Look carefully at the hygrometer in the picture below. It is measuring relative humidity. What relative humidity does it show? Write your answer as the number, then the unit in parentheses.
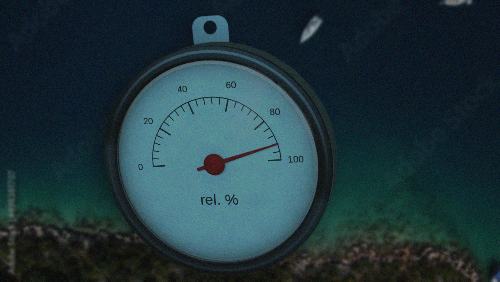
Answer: 92 (%)
